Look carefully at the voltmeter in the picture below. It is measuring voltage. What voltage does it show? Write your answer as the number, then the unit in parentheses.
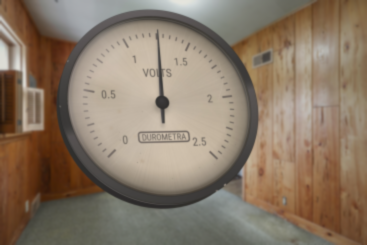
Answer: 1.25 (V)
